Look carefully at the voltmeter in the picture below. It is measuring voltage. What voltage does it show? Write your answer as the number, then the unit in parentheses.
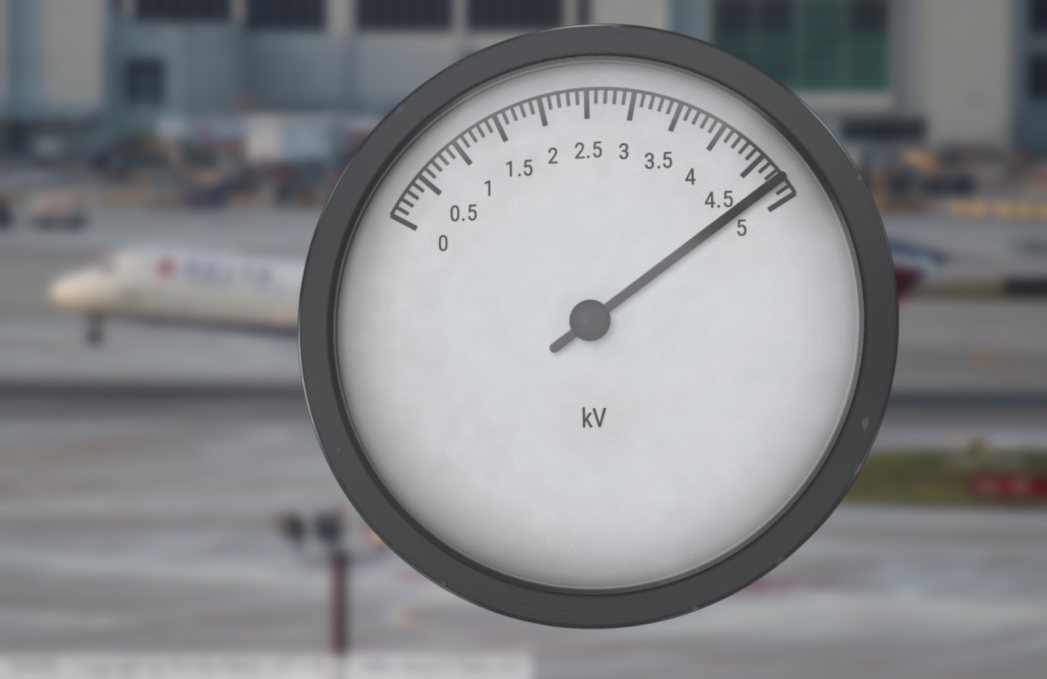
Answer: 4.8 (kV)
